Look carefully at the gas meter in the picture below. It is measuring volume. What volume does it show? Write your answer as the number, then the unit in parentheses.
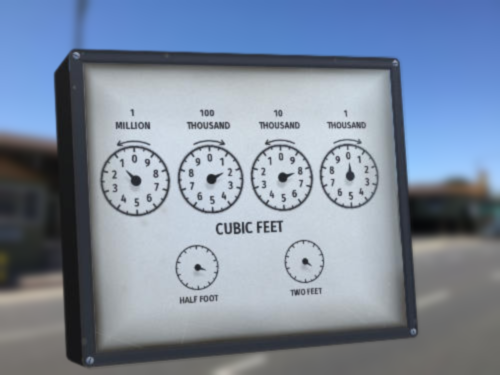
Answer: 118000 (ft³)
